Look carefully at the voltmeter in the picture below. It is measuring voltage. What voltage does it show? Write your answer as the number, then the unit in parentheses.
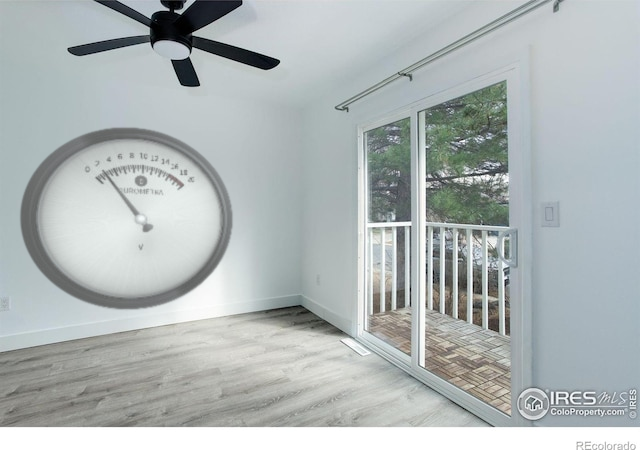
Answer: 2 (V)
